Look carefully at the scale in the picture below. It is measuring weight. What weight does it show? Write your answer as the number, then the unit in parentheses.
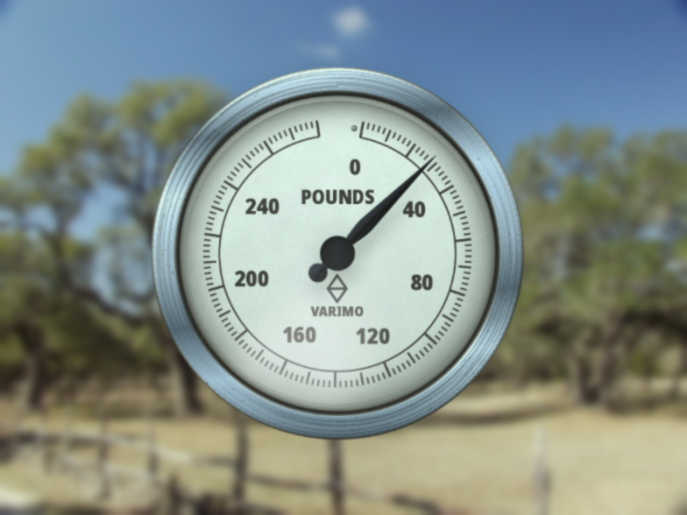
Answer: 28 (lb)
